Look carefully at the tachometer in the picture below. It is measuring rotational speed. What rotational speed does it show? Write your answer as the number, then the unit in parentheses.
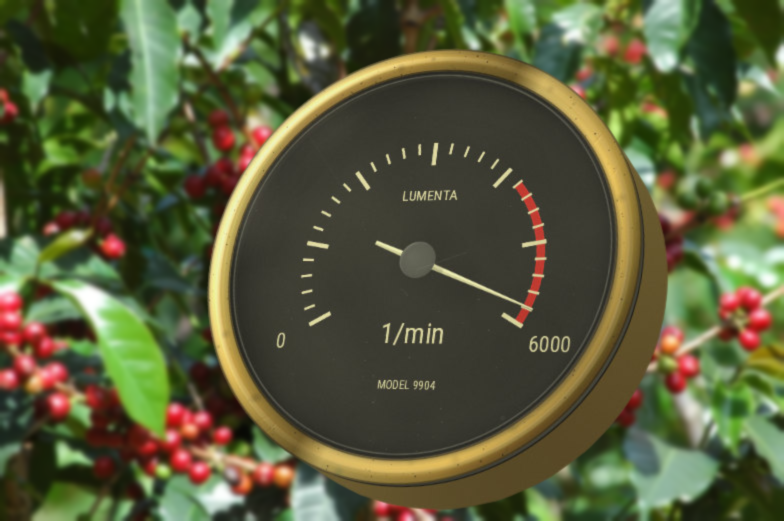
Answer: 5800 (rpm)
